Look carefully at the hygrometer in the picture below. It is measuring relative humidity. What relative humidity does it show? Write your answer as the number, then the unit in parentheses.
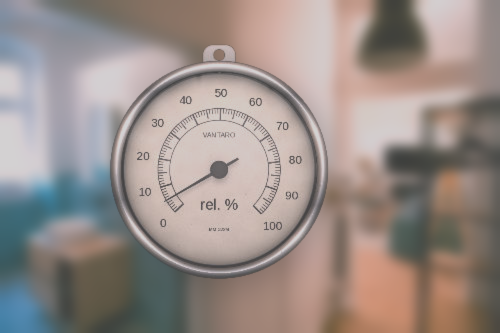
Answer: 5 (%)
